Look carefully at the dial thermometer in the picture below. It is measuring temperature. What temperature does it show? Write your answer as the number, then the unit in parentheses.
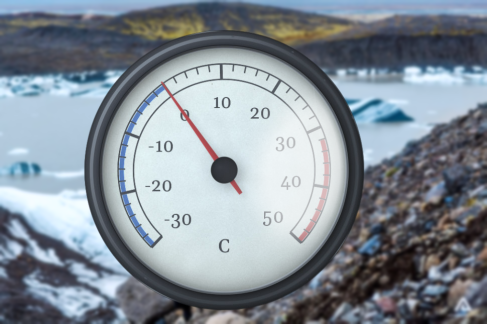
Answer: 0 (°C)
